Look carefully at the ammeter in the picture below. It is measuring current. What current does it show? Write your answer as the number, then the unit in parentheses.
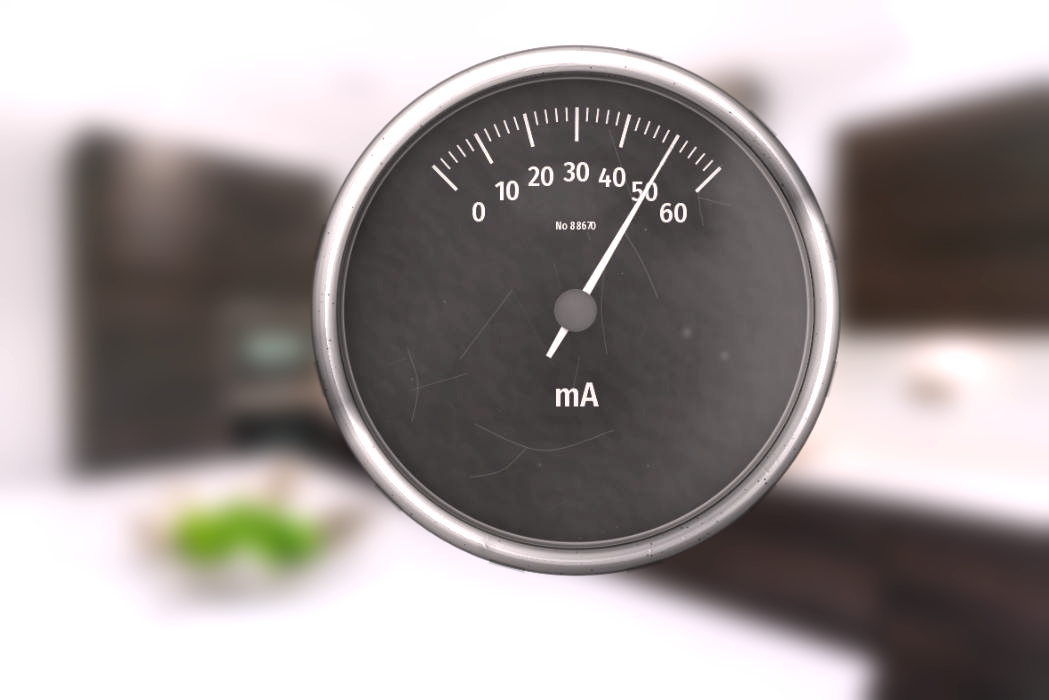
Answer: 50 (mA)
